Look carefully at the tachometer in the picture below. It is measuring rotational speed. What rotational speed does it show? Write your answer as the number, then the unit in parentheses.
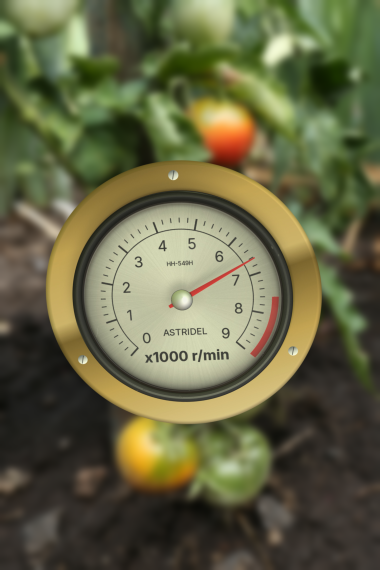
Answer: 6600 (rpm)
